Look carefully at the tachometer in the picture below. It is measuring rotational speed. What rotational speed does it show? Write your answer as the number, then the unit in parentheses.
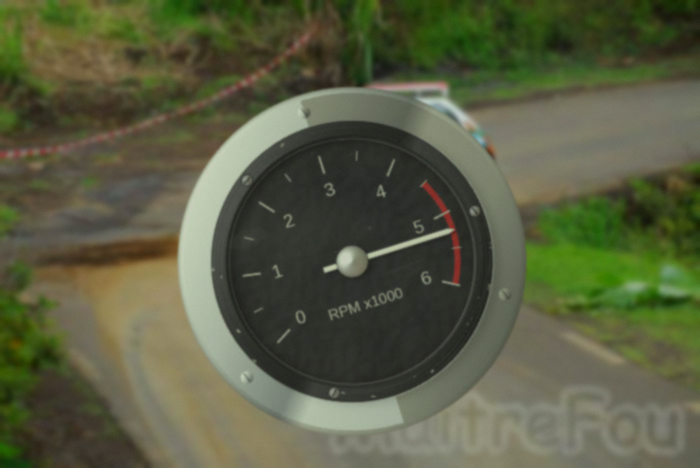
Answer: 5250 (rpm)
